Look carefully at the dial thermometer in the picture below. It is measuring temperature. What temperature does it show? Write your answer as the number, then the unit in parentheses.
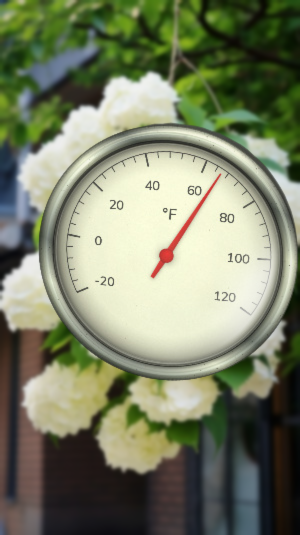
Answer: 66 (°F)
